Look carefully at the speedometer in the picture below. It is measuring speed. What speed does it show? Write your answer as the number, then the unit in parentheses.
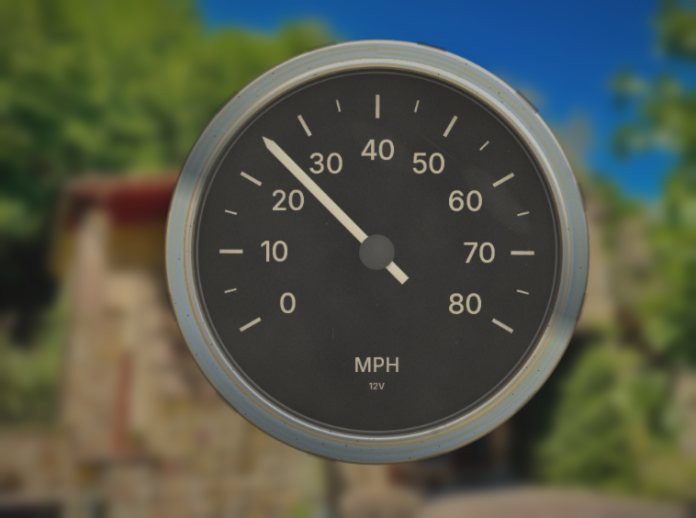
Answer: 25 (mph)
